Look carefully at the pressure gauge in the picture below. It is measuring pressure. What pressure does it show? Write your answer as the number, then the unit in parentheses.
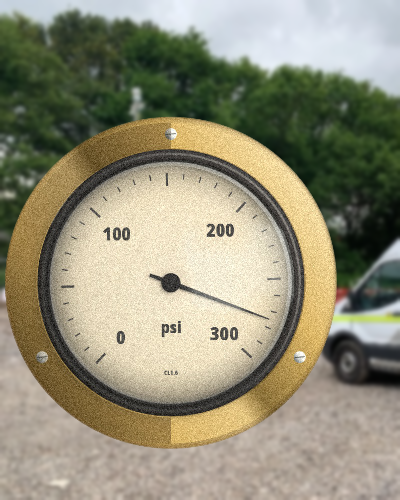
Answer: 275 (psi)
